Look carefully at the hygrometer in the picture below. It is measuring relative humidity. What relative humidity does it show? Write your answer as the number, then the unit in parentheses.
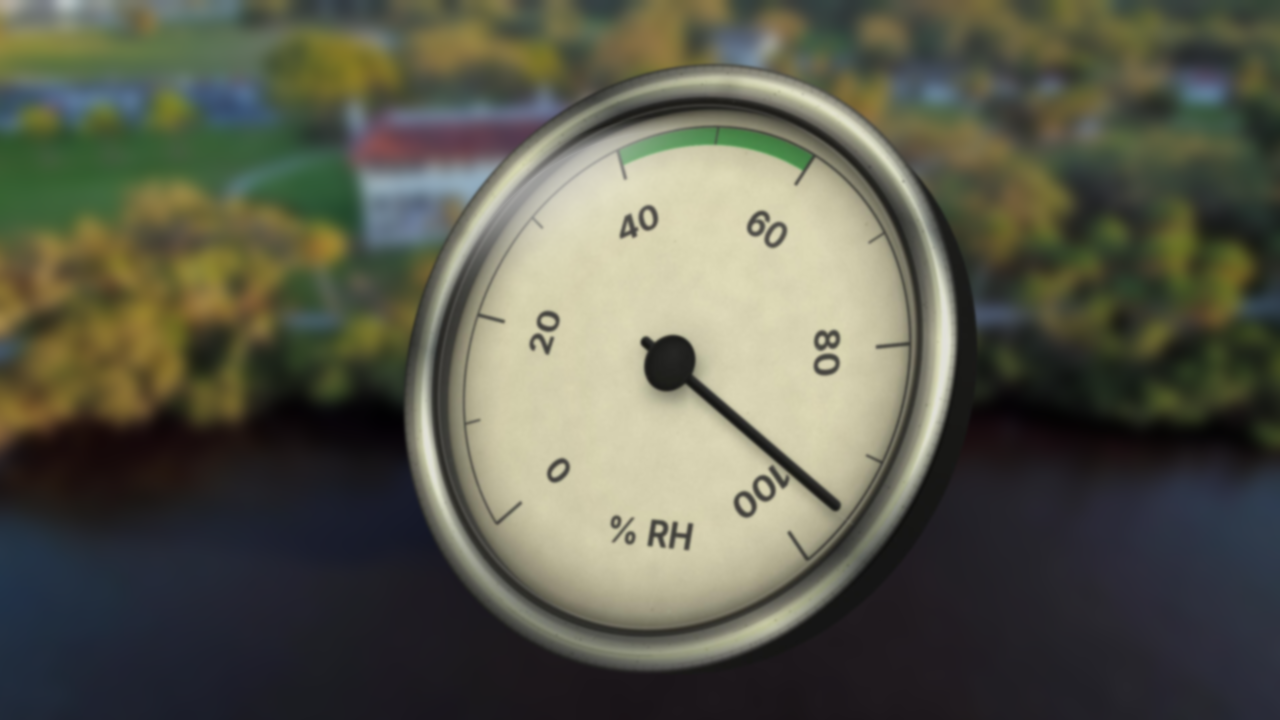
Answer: 95 (%)
